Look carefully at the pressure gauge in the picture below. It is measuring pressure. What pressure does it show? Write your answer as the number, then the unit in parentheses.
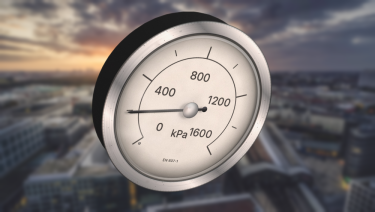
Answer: 200 (kPa)
